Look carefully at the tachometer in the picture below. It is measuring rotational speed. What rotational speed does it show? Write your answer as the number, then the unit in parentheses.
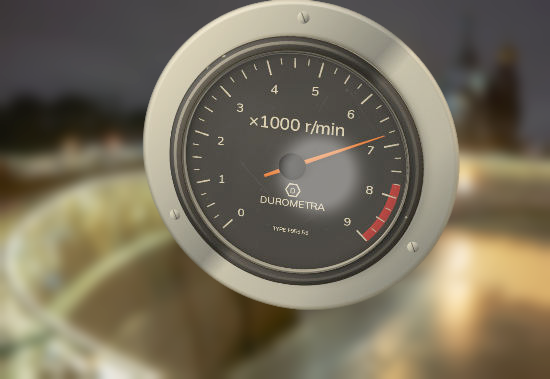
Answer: 6750 (rpm)
